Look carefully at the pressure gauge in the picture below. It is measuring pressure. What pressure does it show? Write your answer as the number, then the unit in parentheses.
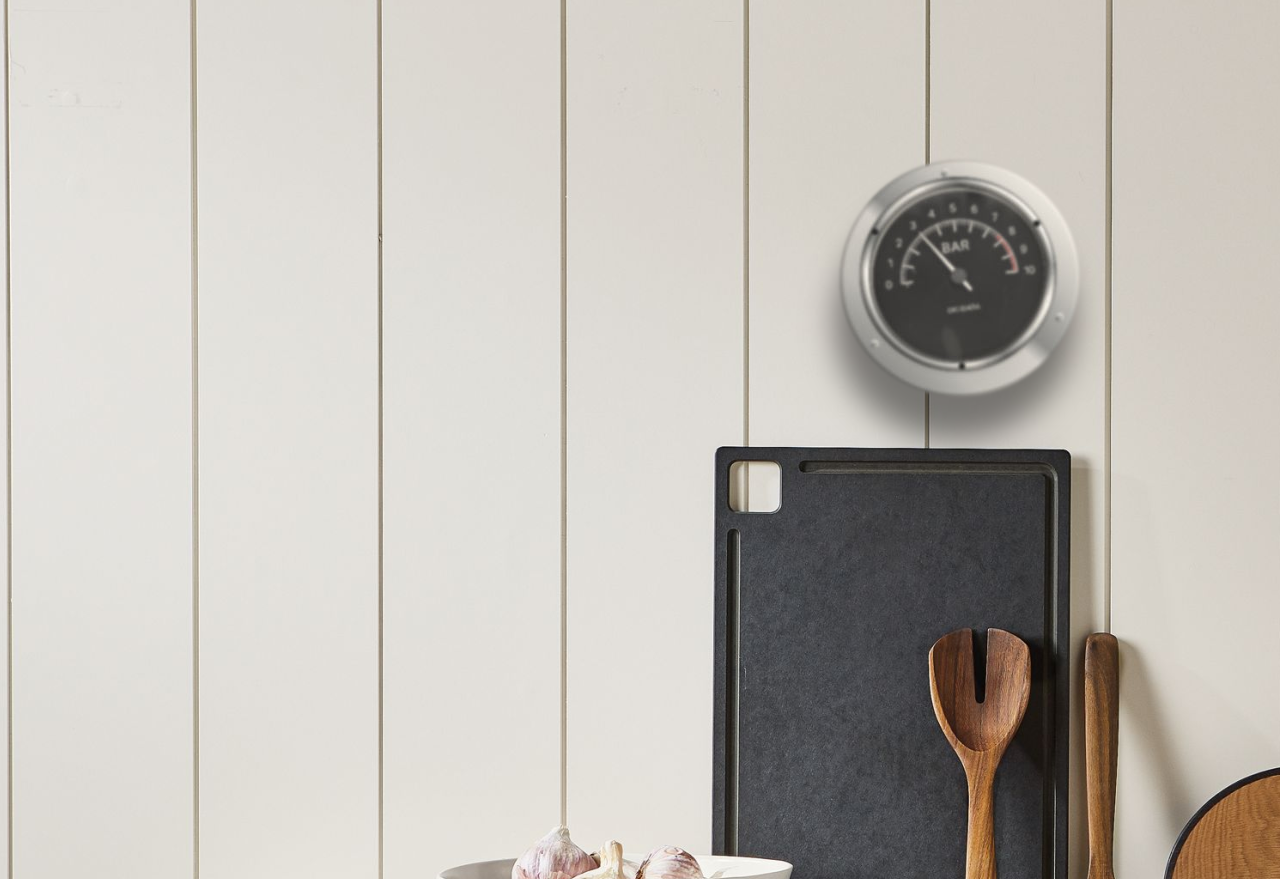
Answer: 3 (bar)
